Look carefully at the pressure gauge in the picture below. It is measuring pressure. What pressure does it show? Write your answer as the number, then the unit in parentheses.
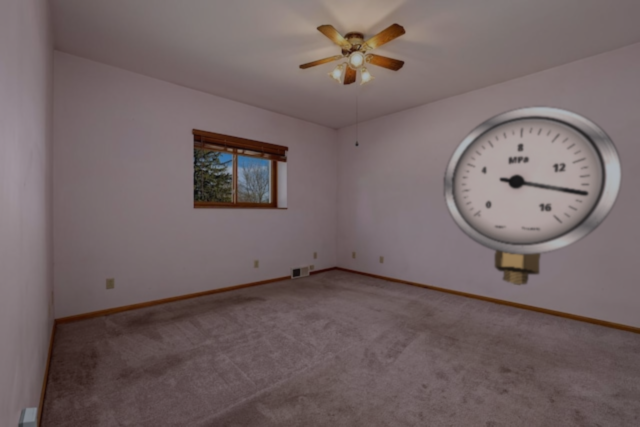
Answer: 14 (MPa)
